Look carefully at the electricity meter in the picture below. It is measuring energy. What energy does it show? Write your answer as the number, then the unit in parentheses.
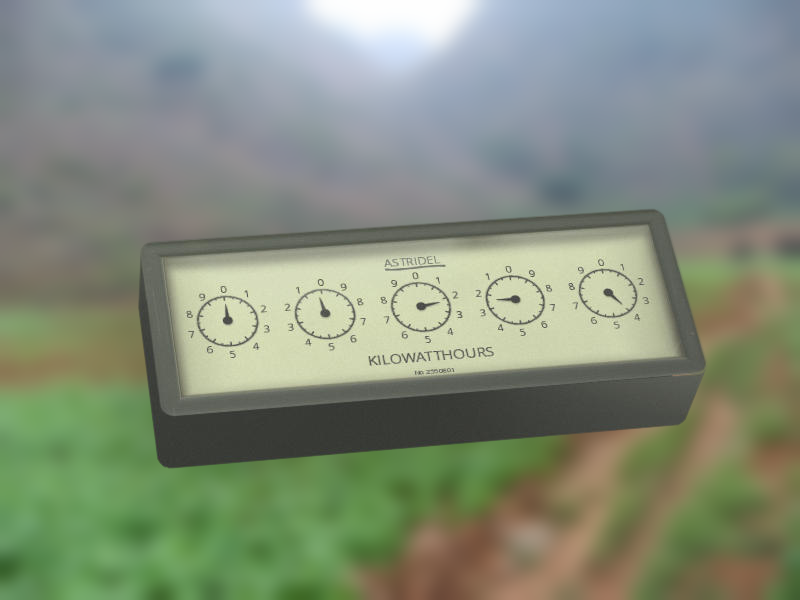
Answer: 224 (kWh)
